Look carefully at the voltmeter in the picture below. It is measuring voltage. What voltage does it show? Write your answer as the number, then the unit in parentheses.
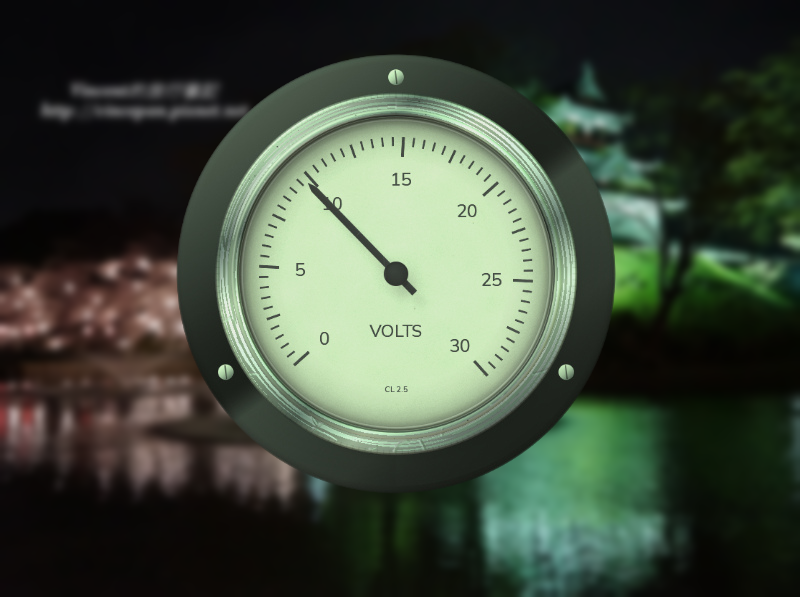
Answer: 9.75 (V)
